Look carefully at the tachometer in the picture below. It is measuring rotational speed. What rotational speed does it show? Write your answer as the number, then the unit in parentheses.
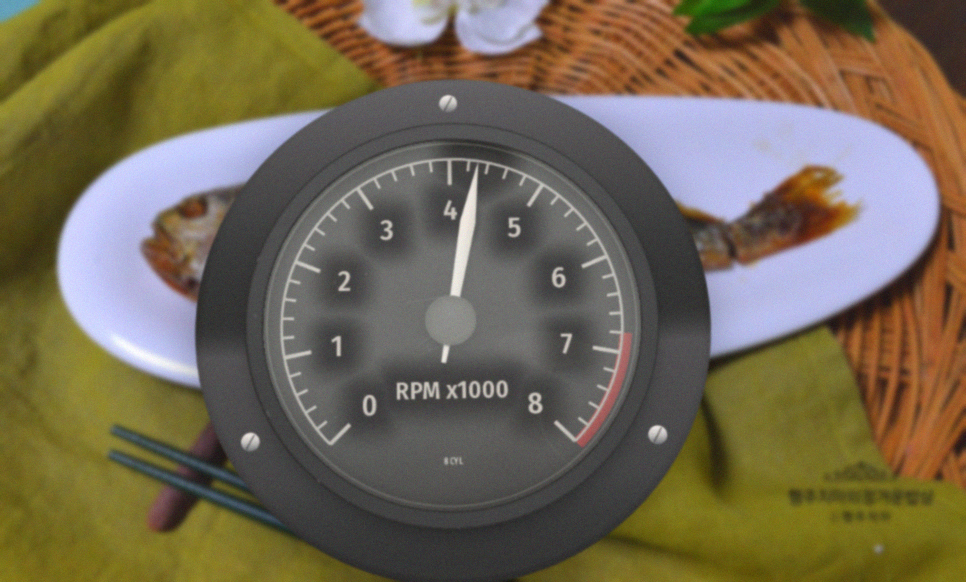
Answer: 4300 (rpm)
